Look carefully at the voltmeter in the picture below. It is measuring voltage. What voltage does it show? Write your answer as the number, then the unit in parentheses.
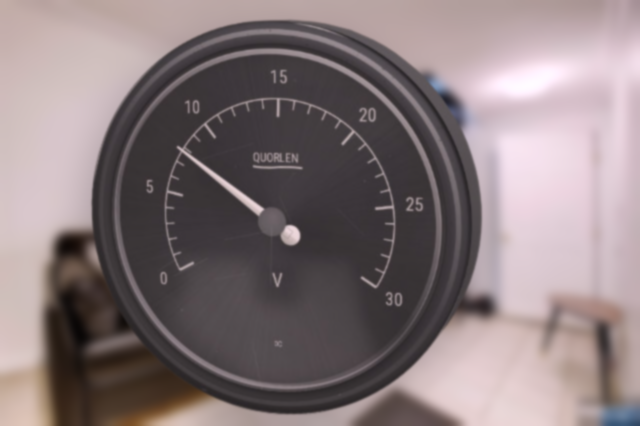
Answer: 8 (V)
